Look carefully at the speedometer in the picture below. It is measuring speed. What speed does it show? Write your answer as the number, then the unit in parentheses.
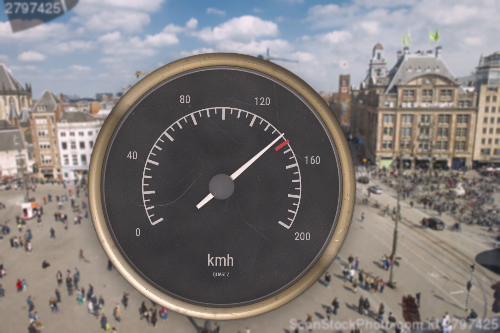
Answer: 140 (km/h)
